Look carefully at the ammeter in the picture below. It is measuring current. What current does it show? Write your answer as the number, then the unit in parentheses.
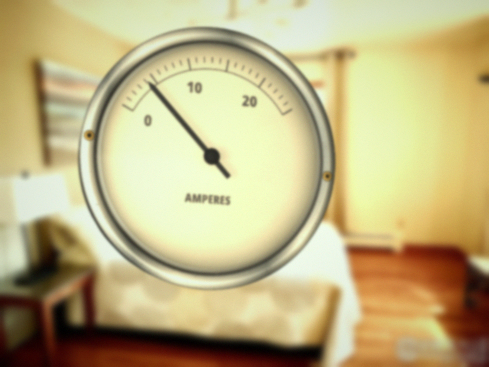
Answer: 4 (A)
